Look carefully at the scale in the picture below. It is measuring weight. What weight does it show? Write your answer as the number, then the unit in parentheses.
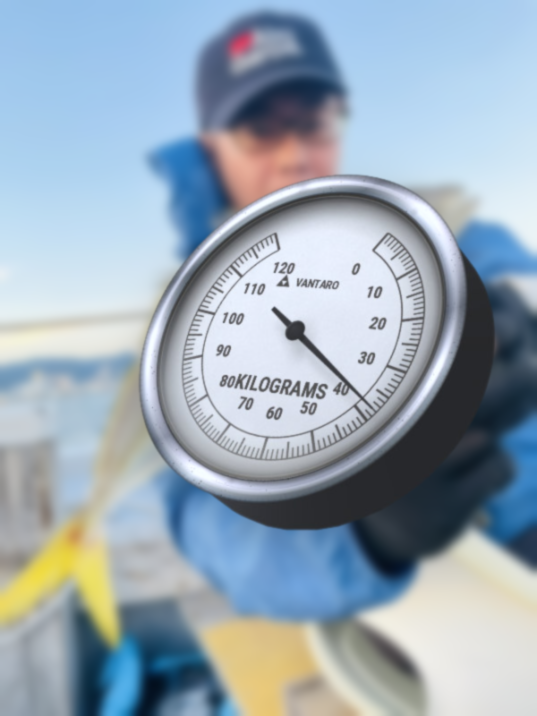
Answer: 38 (kg)
